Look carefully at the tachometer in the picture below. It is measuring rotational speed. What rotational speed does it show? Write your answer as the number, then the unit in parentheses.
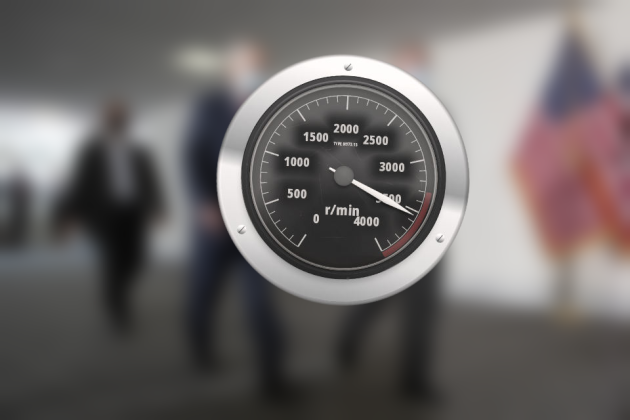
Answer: 3550 (rpm)
